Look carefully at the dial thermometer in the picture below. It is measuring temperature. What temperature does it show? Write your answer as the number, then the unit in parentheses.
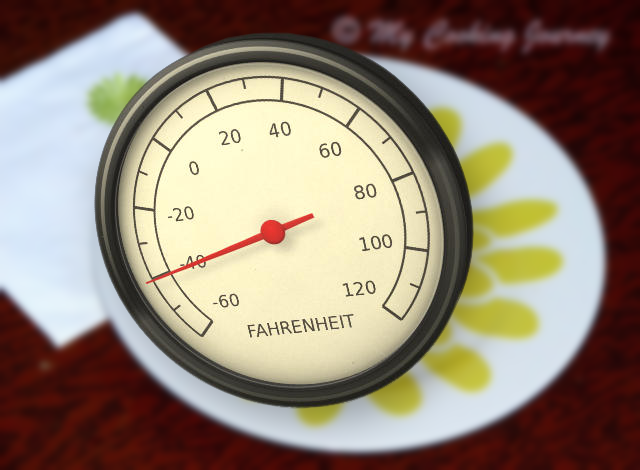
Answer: -40 (°F)
